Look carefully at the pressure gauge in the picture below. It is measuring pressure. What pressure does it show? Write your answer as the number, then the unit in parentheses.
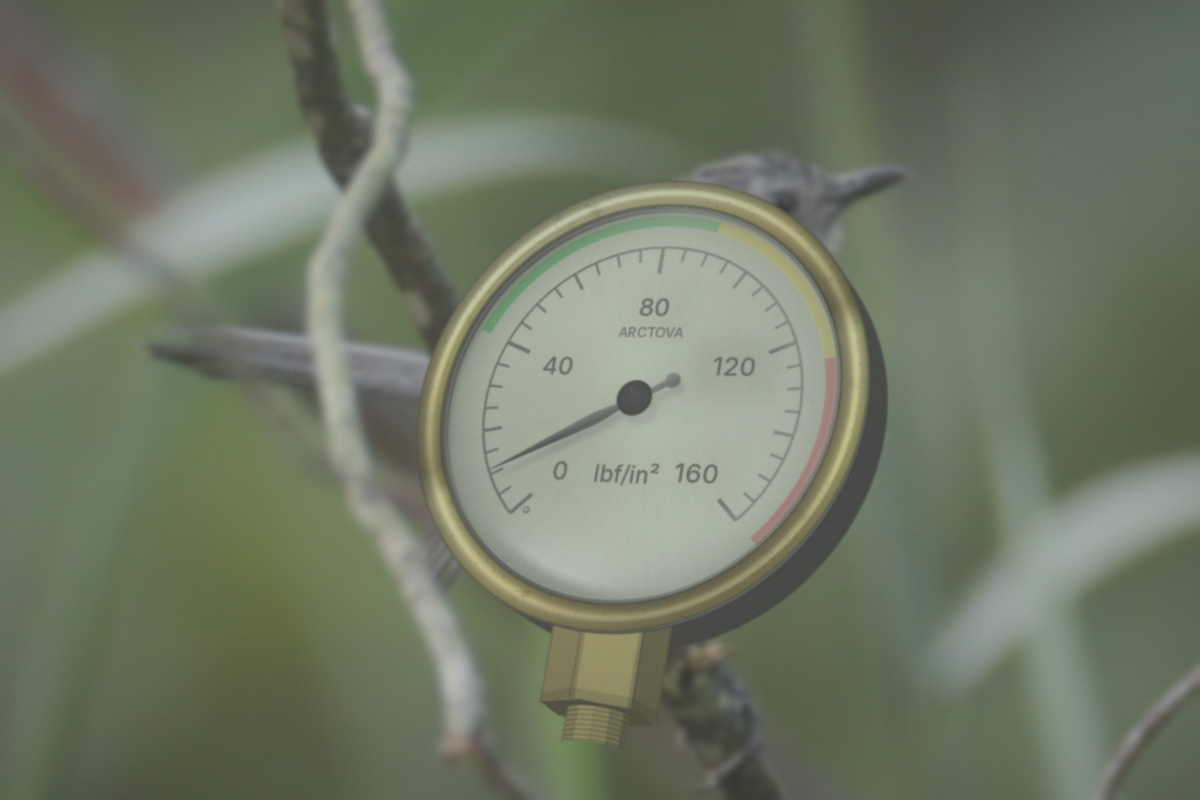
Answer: 10 (psi)
